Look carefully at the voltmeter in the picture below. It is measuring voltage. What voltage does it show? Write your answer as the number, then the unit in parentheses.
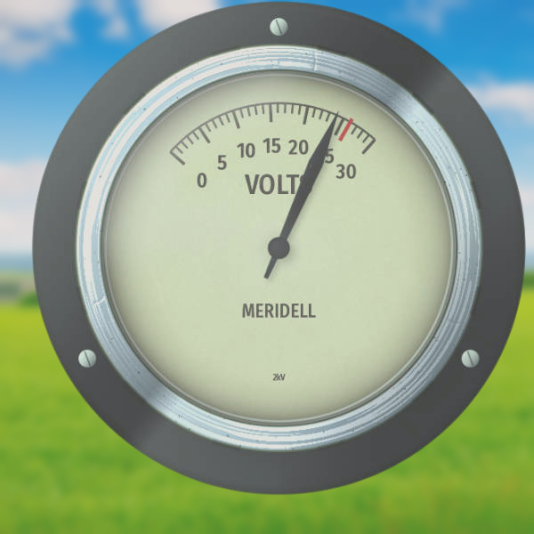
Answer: 24 (V)
